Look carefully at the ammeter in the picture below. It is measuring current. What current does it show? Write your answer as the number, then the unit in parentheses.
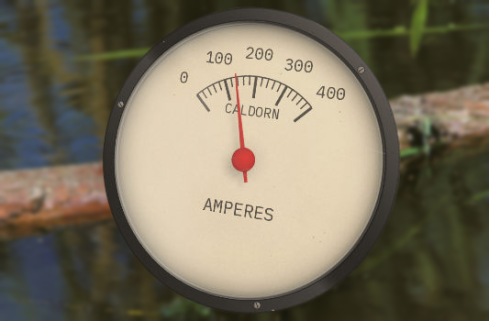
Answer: 140 (A)
